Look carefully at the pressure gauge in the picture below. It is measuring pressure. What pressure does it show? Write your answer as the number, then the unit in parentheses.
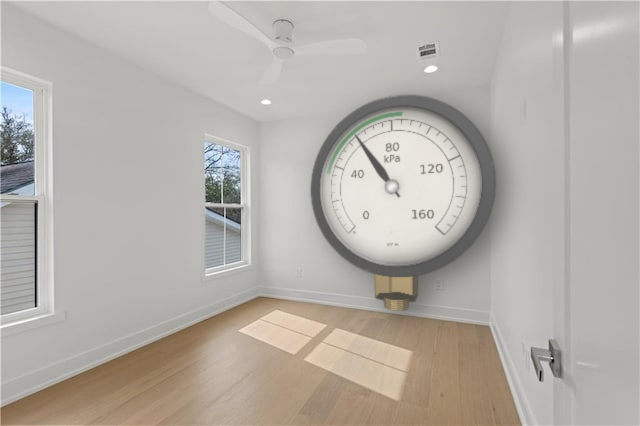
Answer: 60 (kPa)
